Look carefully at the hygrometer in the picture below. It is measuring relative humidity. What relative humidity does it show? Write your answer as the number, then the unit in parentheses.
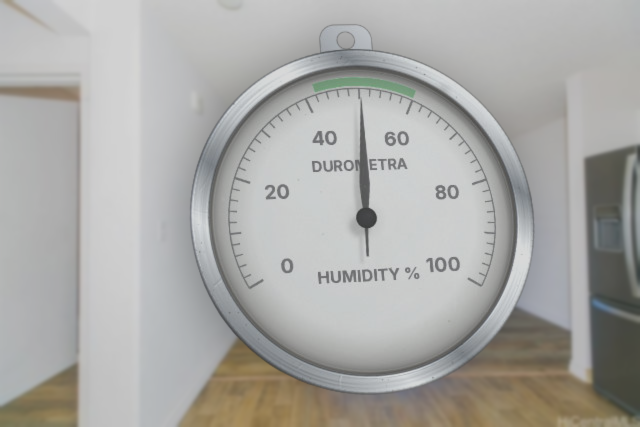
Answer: 50 (%)
